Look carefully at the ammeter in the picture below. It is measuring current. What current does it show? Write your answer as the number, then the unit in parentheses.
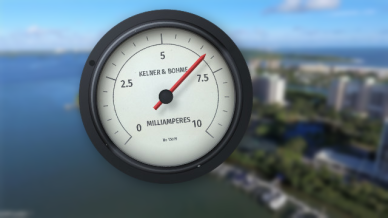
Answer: 6.75 (mA)
